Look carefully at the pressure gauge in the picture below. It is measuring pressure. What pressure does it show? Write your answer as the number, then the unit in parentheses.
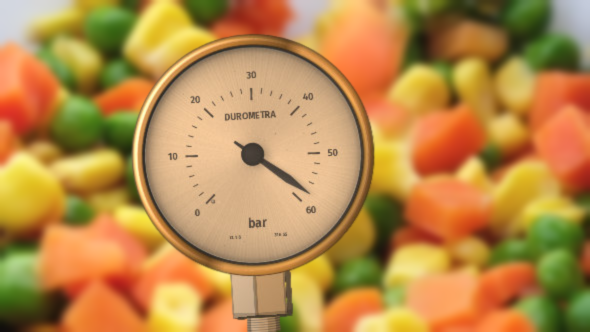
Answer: 58 (bar)
